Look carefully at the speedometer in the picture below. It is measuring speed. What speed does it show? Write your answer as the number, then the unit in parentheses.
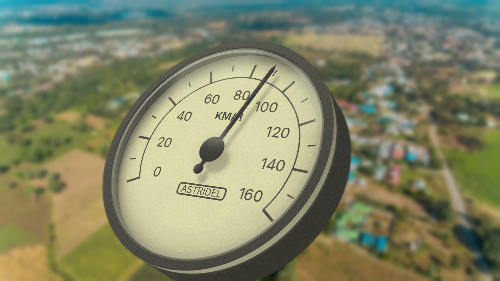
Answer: 90 (km/h)
